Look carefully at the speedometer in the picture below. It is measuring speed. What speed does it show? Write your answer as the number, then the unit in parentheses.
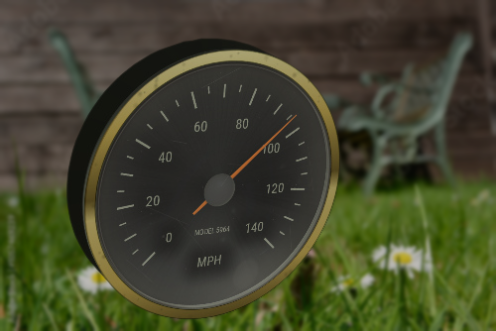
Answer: 95 (mph)
